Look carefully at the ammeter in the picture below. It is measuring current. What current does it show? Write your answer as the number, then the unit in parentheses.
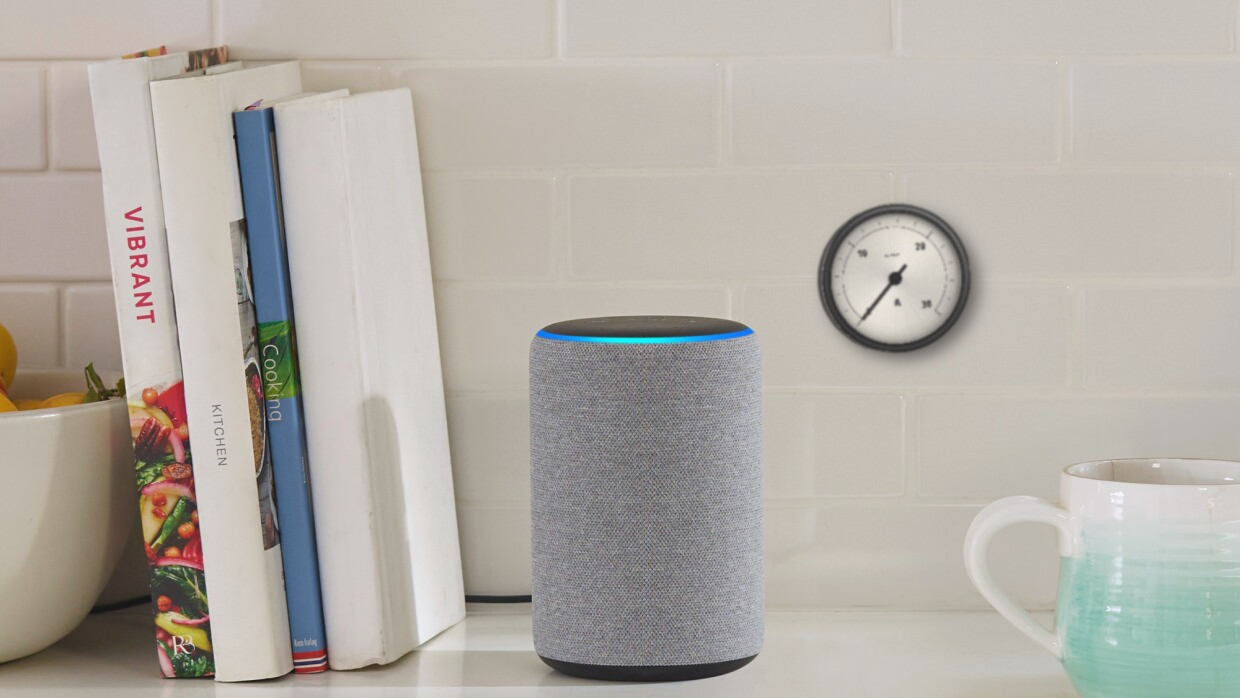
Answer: 0 (A)
